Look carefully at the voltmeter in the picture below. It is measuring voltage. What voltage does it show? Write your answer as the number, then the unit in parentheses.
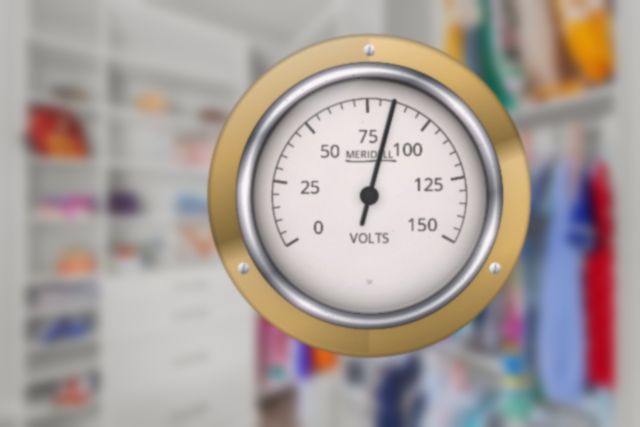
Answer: 85 (V)
